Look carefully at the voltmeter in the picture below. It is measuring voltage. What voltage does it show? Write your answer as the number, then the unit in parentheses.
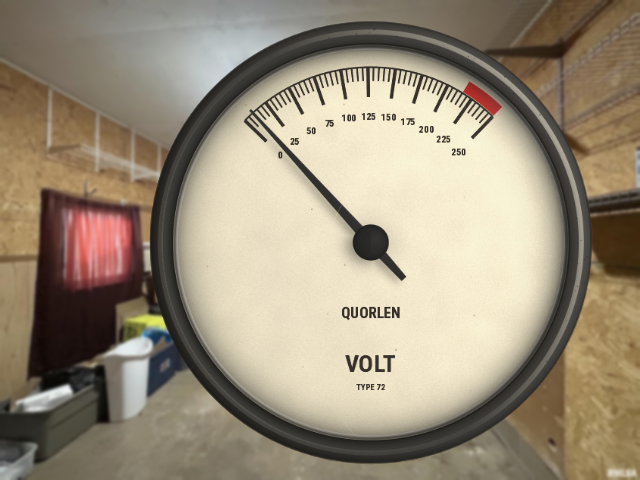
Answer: 10 (V)
